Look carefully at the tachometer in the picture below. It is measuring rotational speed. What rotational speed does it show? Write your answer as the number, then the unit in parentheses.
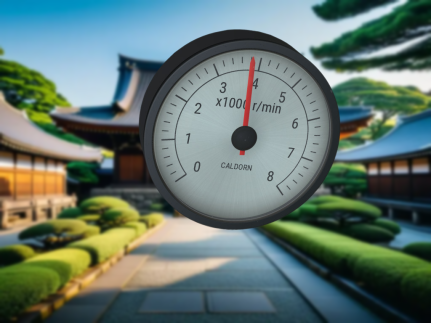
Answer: 3800 (rpm)
